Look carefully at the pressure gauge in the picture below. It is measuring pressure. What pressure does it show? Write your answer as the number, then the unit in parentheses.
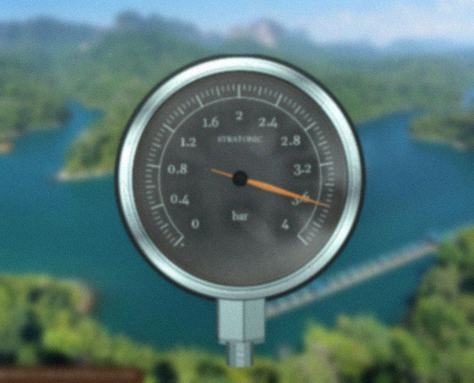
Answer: 3.6 (bar)
